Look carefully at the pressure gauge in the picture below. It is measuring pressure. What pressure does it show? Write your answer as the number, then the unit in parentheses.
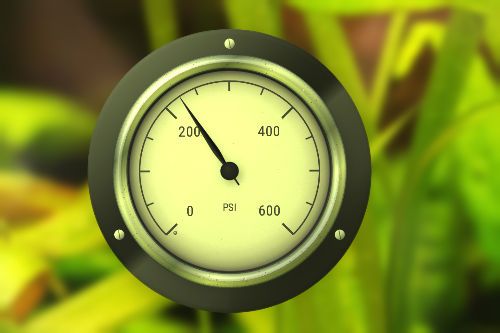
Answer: 225 (psi)
